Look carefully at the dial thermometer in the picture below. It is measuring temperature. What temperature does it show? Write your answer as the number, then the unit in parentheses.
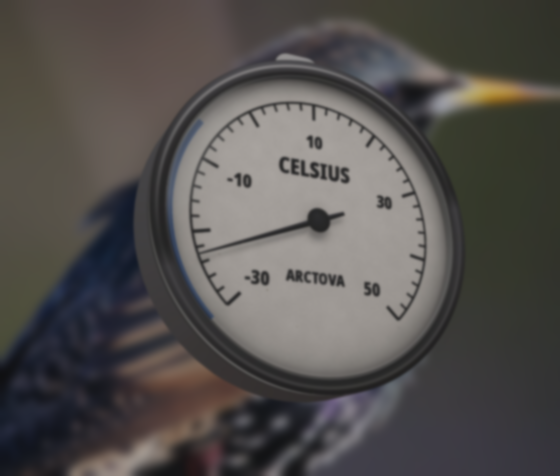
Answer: -23 (°C)
